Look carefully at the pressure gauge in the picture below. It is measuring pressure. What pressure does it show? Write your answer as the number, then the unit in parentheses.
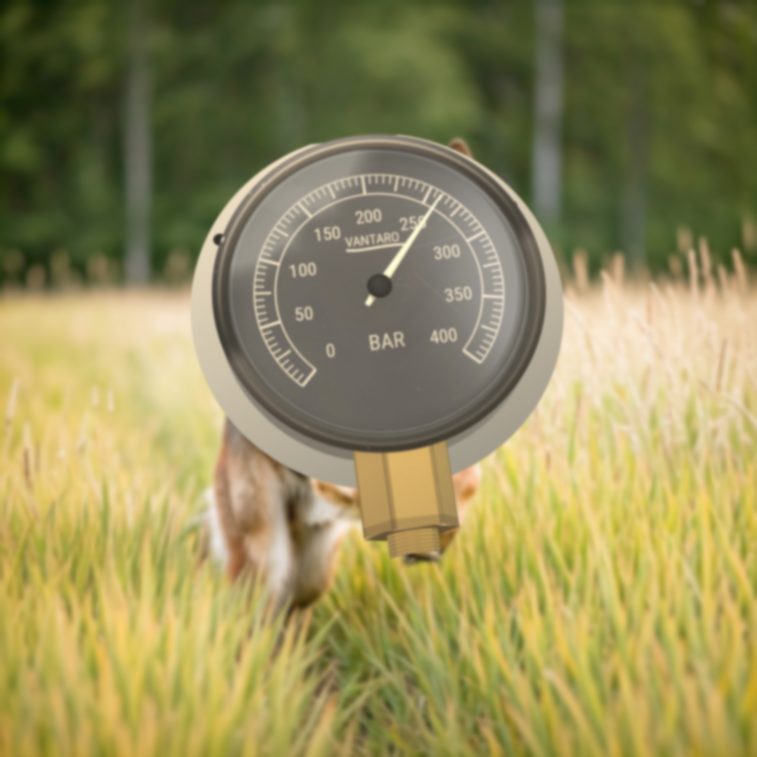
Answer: 260 (bar)
